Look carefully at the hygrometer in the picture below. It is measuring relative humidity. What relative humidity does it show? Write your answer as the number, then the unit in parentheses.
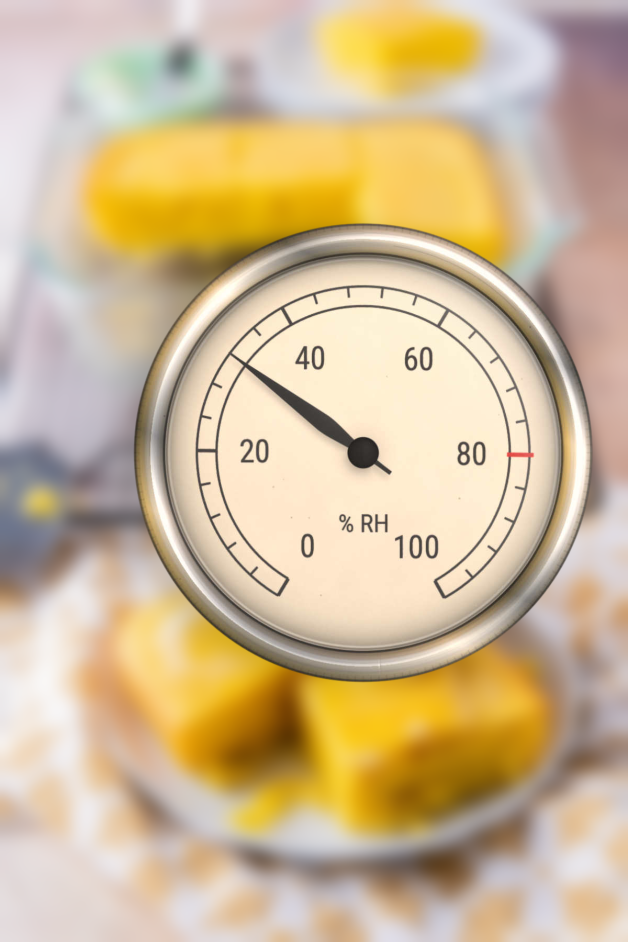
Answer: 32 (%)
